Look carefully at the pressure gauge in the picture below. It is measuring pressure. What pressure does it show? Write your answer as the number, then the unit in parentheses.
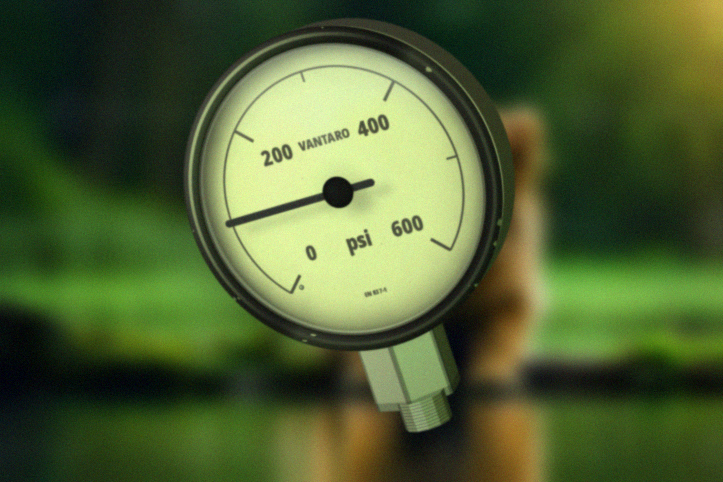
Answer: 100 (psi)
